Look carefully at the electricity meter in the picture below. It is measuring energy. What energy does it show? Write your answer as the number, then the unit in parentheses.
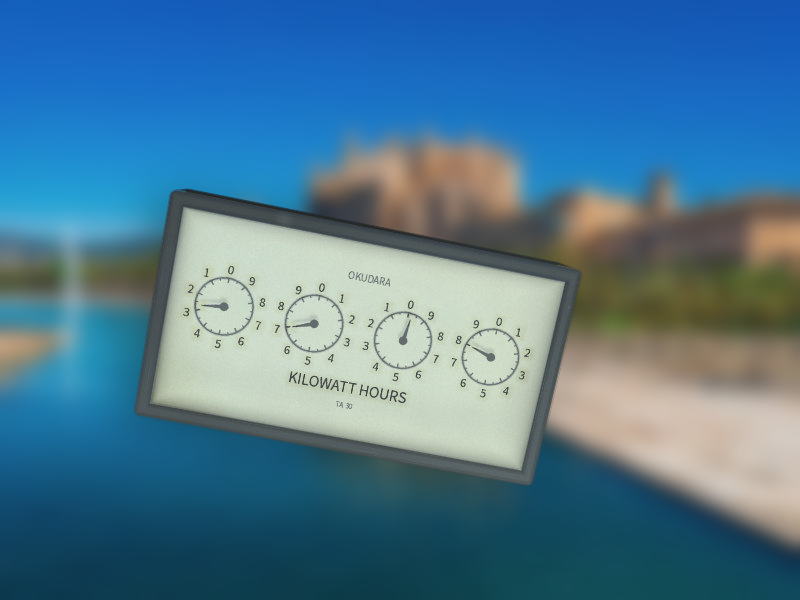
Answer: 2698 (kWh)
